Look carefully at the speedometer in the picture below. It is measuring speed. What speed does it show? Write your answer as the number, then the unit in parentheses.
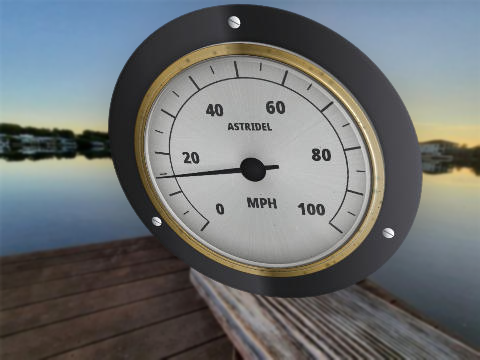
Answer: 15 (mph)
